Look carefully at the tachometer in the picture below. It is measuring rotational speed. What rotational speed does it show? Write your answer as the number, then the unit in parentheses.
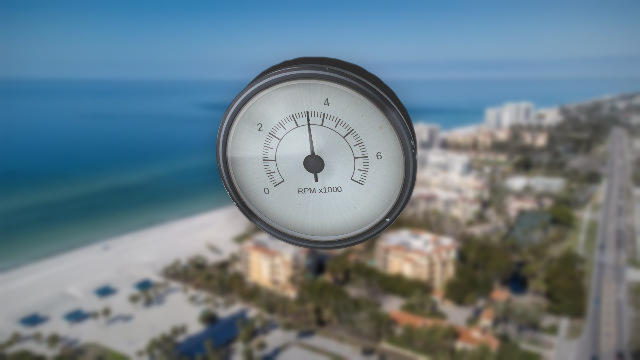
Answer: 3500 (rpm)
